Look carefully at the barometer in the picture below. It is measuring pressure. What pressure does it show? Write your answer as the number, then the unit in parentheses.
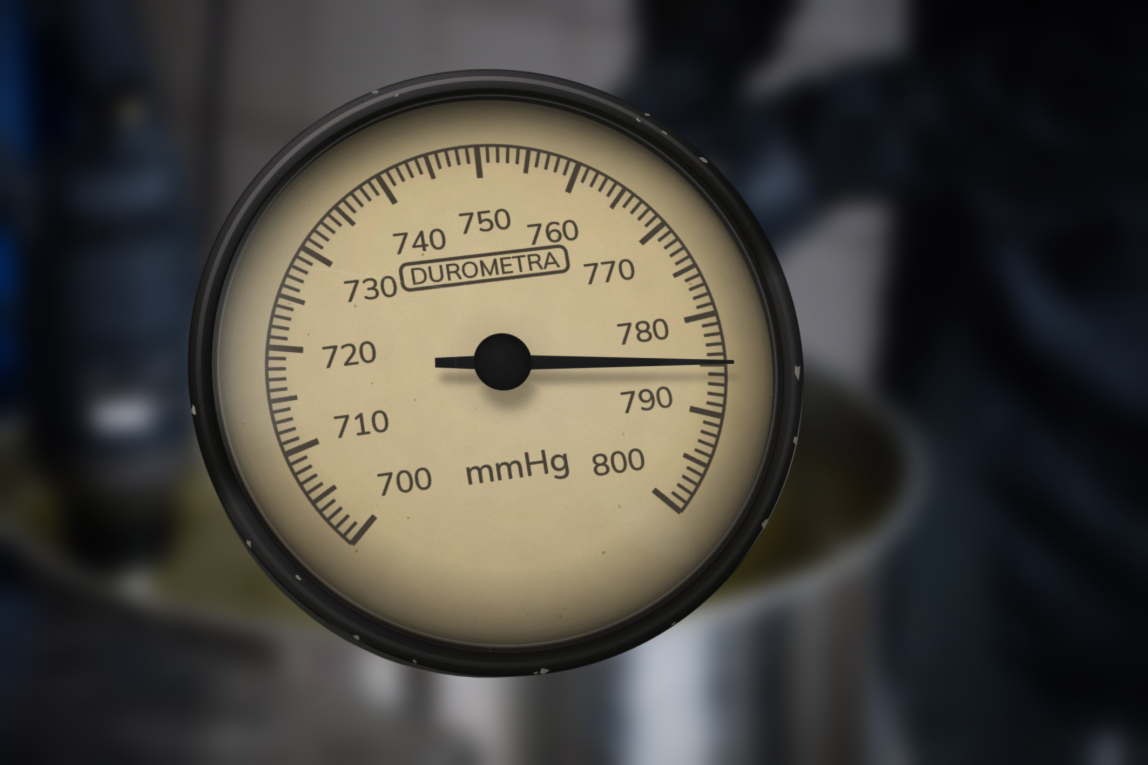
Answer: 785 (mmHg)
